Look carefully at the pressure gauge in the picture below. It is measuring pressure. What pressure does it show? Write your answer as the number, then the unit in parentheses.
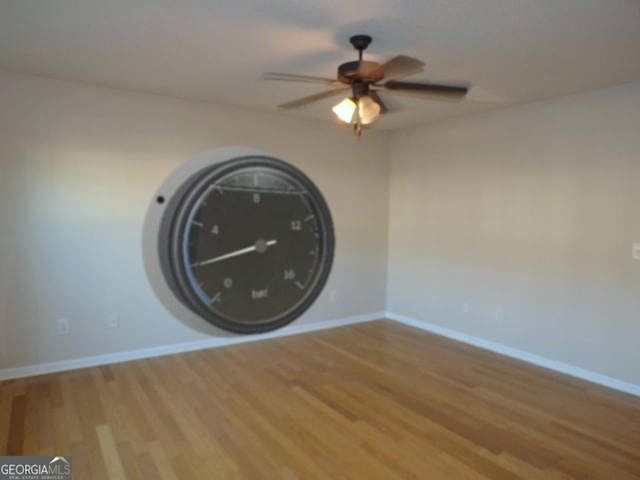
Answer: 2 (bar)
